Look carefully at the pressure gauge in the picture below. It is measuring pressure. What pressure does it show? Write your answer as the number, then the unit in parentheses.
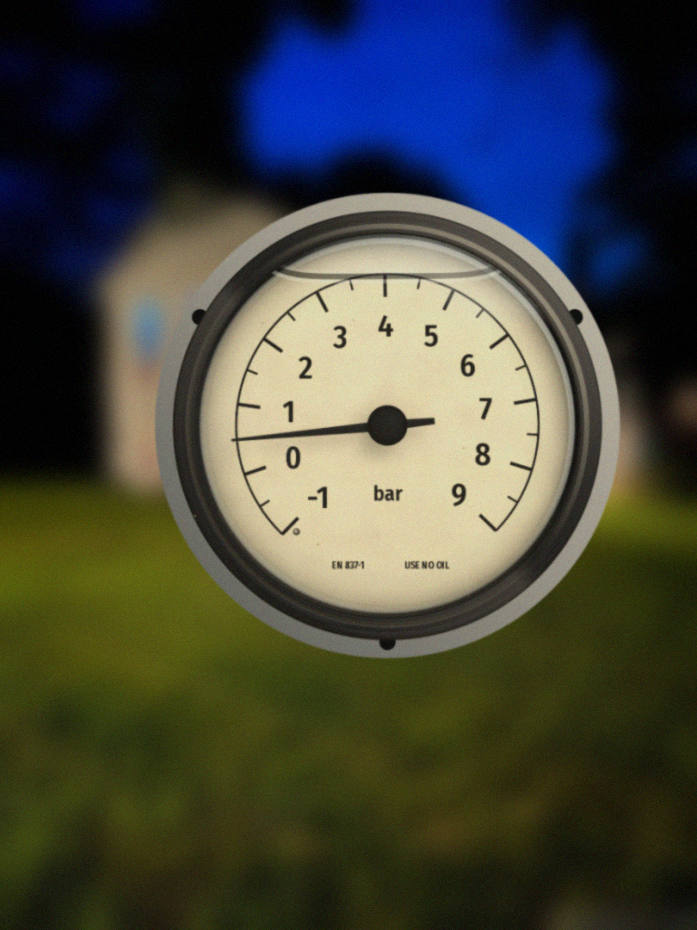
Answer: 0.5 (bar)
